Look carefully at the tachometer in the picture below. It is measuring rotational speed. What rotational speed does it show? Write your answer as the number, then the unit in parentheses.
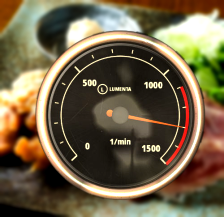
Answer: 1300 (rpm)
